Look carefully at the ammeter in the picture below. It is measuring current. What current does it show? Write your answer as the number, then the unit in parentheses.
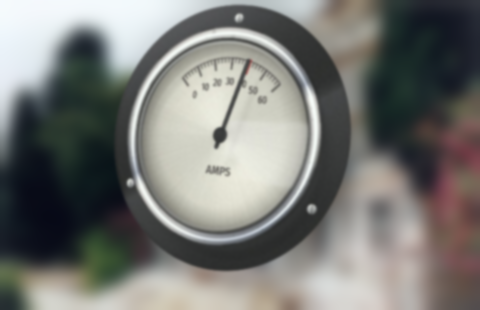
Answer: 40 (A)
